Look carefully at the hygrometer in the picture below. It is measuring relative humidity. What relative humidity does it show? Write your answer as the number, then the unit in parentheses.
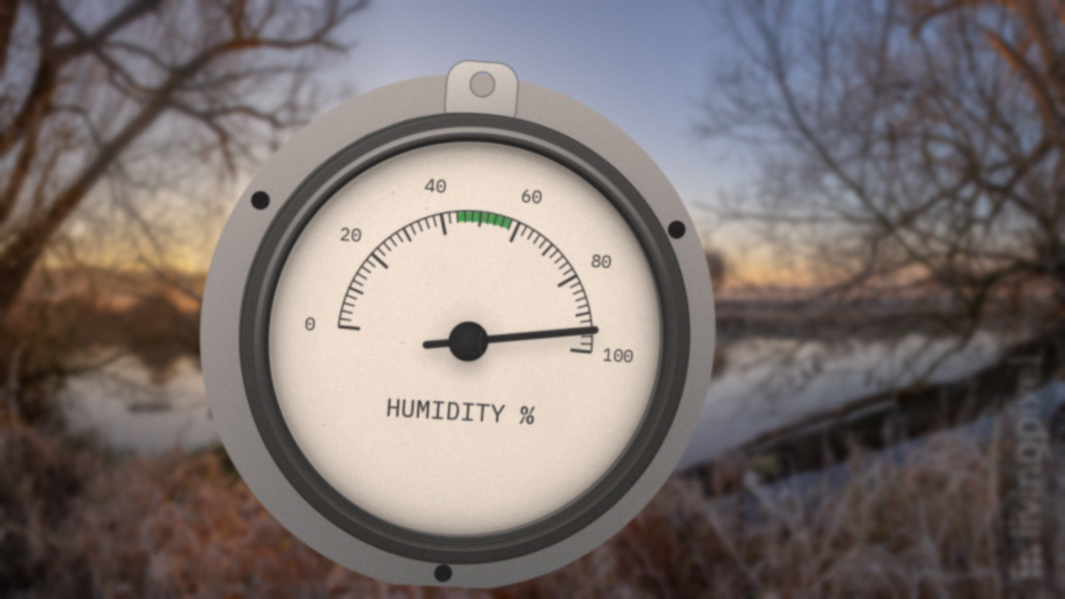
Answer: 94 (%)
